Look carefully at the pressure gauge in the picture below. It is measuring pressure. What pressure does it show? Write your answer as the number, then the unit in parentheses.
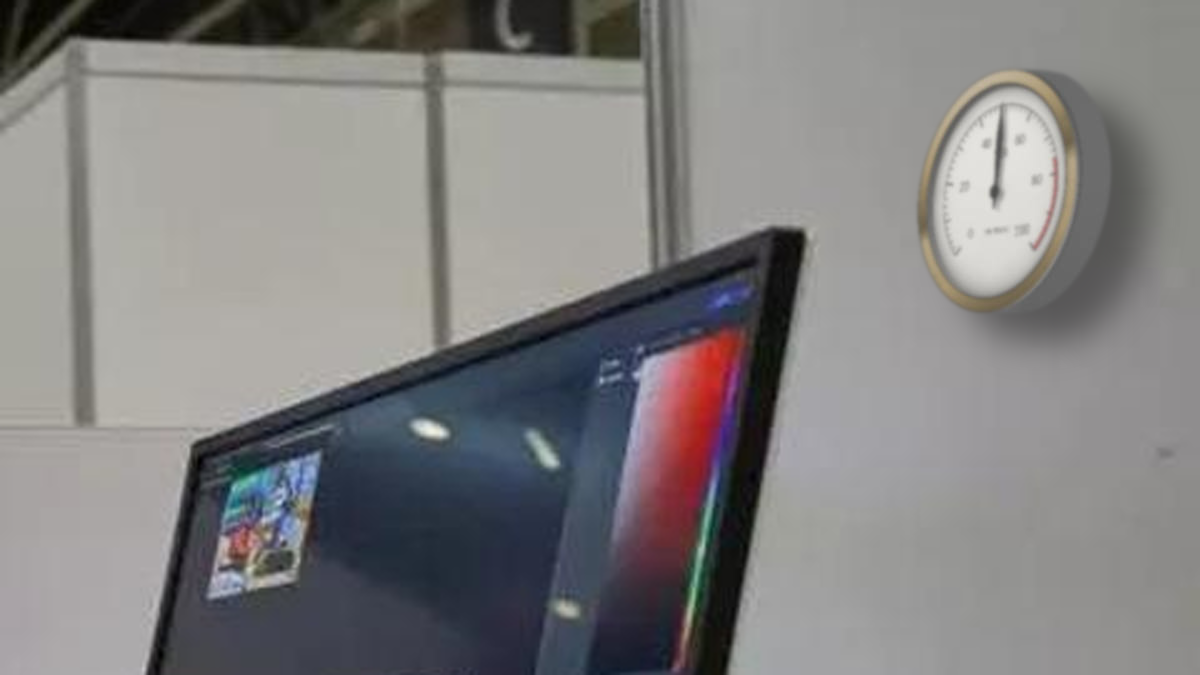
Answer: 50 (psi)
